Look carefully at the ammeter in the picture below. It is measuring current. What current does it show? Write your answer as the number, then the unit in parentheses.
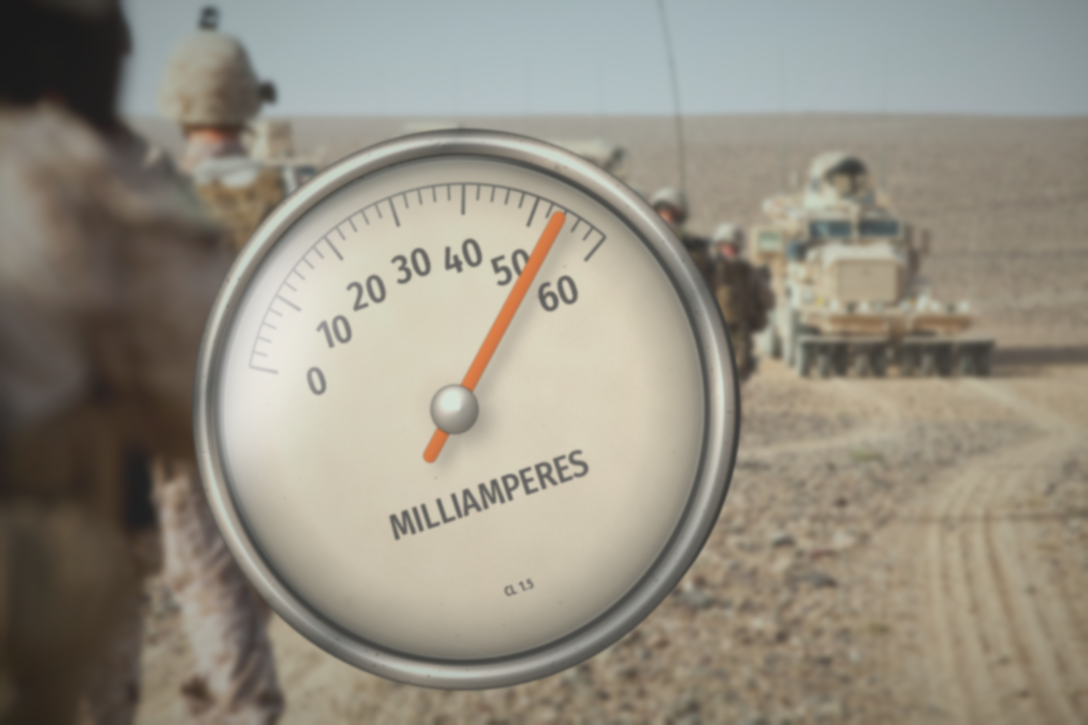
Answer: 54 (mA)
